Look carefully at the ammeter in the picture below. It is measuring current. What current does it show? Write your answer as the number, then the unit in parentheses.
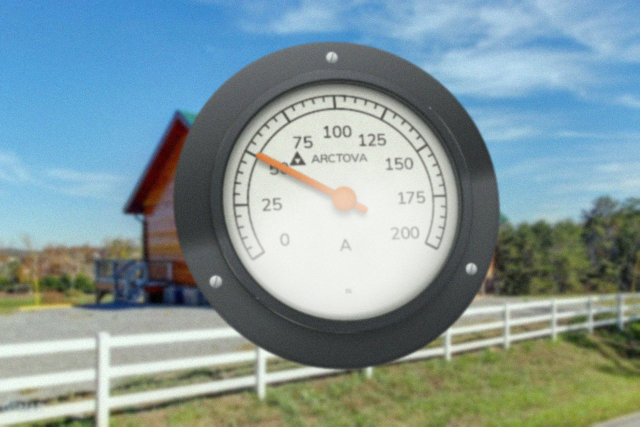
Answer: 50 (A)
